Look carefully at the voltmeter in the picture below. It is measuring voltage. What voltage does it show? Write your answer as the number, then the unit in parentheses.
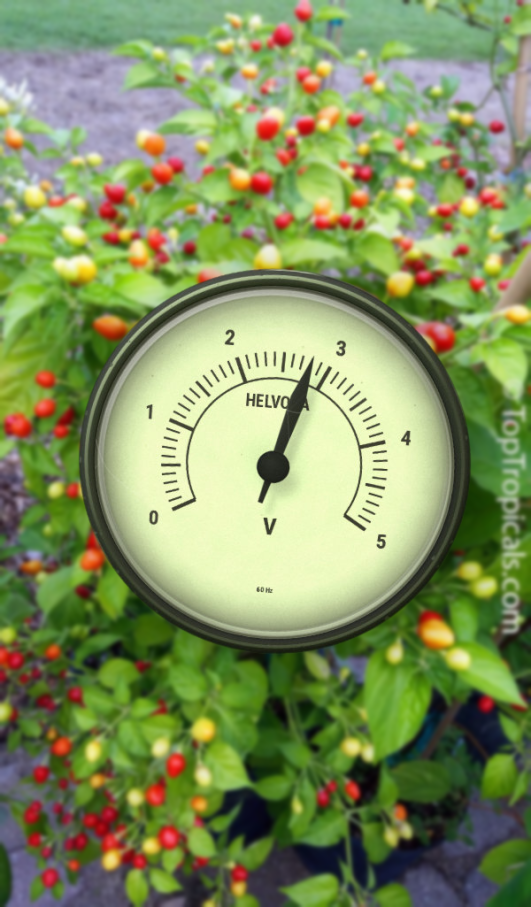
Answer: 2.8 (V)
